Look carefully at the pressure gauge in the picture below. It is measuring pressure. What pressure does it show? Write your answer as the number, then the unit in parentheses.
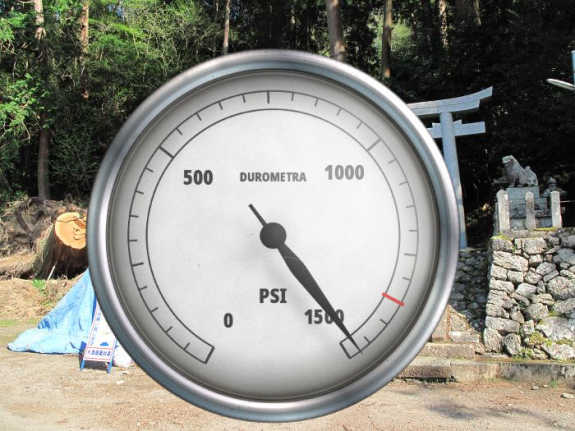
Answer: 1475 (psi)
